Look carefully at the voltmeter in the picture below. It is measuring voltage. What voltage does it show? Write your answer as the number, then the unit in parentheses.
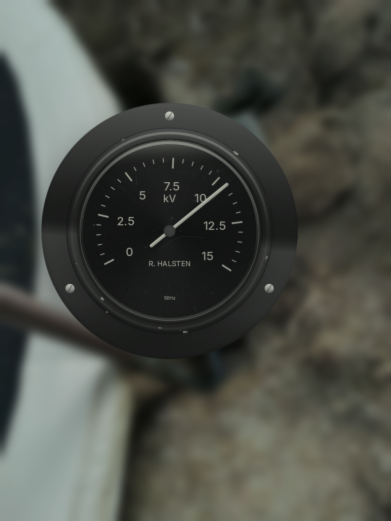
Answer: 10.5 (kV)
